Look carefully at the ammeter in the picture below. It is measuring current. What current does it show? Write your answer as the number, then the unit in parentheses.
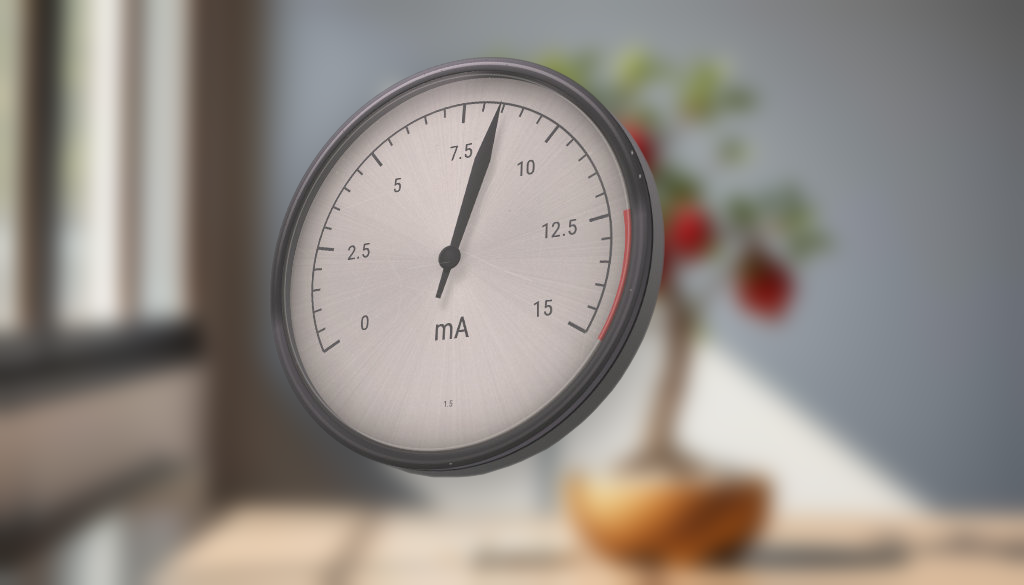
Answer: 8.5 (mA)
